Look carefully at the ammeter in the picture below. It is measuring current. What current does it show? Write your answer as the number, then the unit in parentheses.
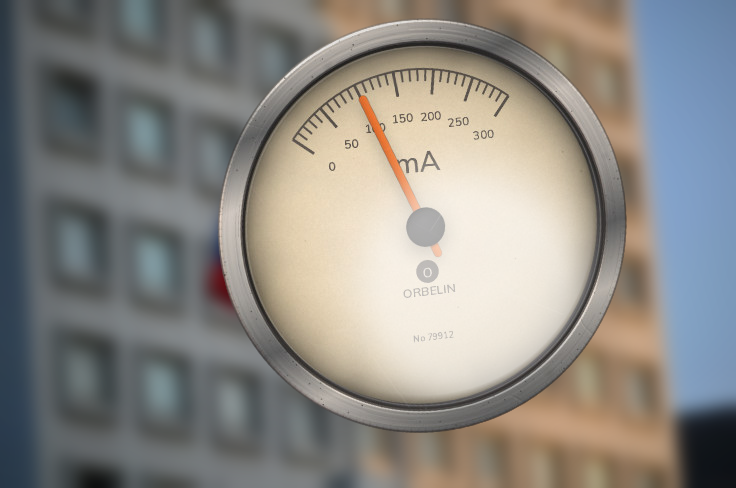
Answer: 100 (mA)
